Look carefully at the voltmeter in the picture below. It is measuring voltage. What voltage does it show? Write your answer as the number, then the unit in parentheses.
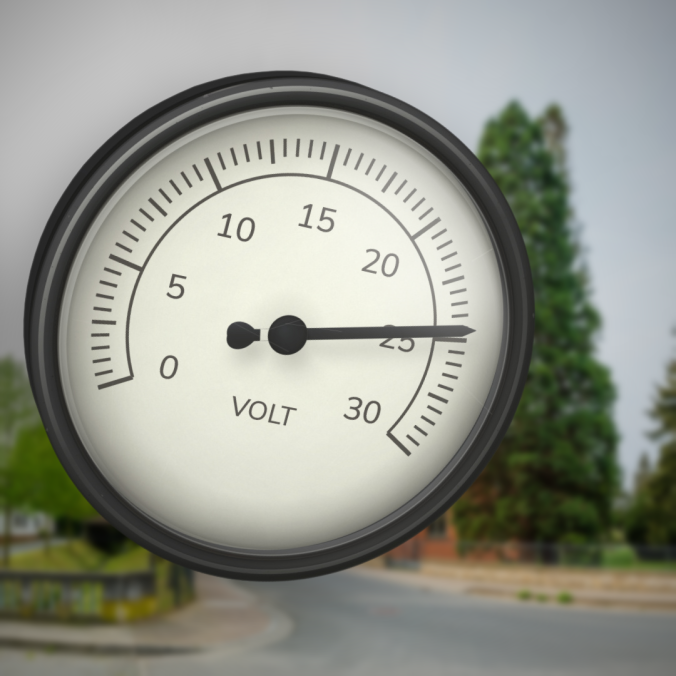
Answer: 24.5 (V)
